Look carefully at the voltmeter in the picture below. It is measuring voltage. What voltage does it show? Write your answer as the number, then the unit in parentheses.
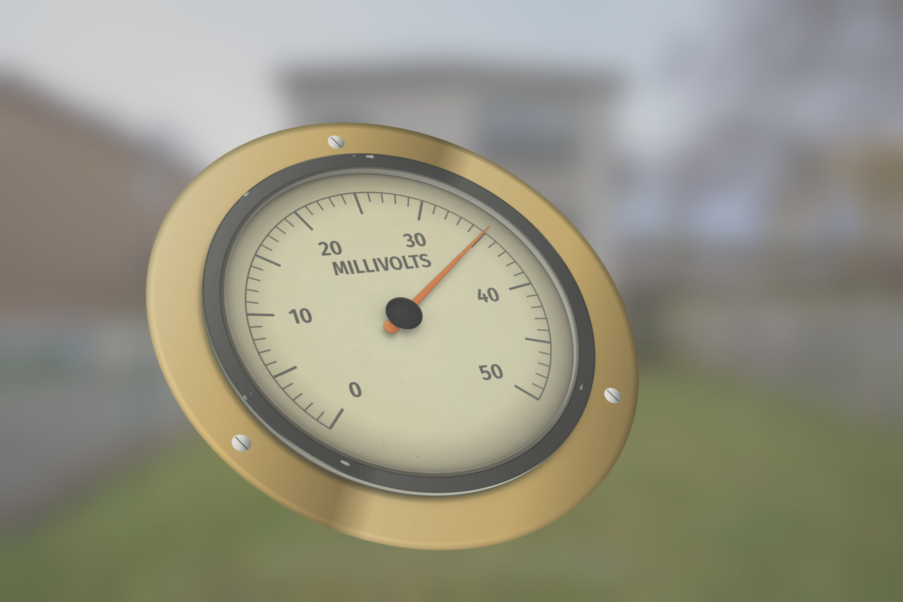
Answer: 35 (mV)
